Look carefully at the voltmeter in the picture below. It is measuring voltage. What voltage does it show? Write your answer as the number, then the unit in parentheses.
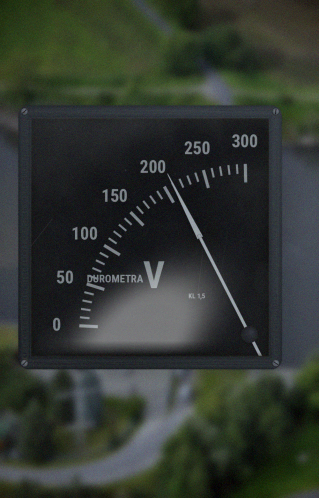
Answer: 210 (V)
